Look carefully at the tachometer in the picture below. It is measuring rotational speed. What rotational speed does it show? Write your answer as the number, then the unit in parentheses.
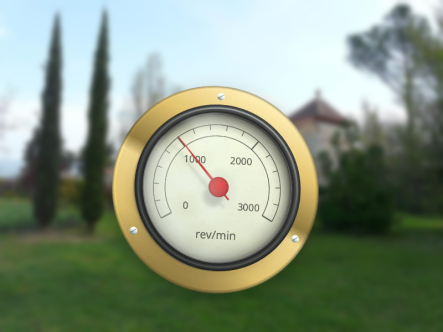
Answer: 1000 (rpm)
